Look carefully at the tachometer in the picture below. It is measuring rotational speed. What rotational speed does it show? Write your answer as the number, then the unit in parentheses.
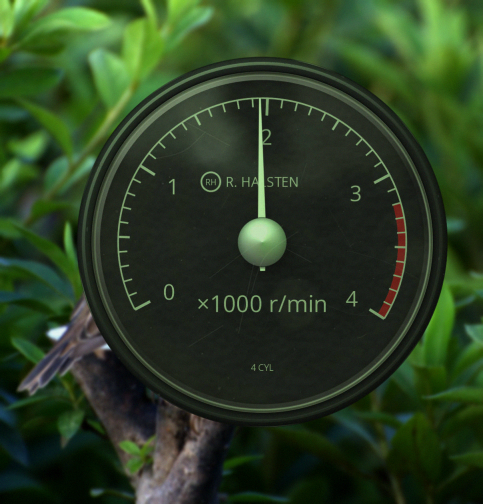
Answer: 1950 (rpm)
